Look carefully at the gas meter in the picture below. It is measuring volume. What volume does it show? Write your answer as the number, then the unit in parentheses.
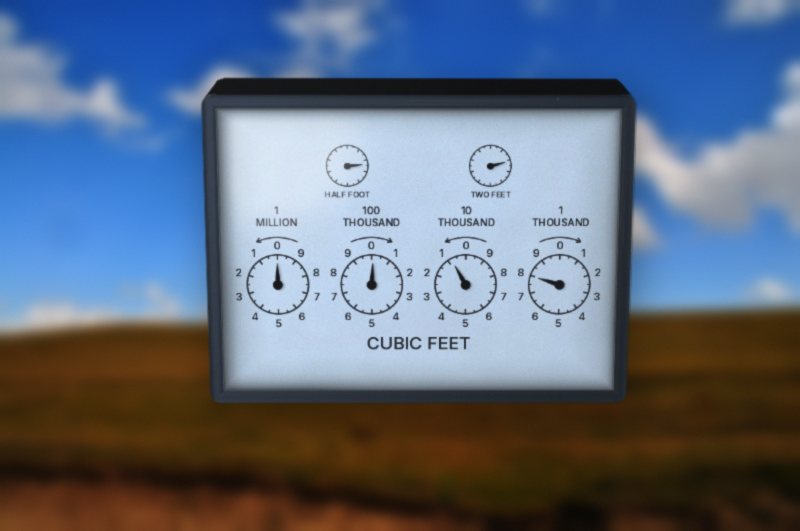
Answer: 800 (ft³)
